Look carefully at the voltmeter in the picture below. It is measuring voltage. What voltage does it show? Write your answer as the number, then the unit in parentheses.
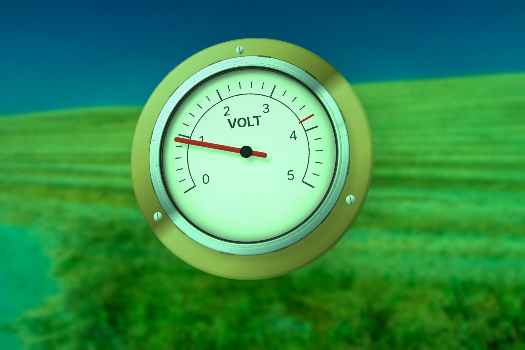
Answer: 0.9 (V)
